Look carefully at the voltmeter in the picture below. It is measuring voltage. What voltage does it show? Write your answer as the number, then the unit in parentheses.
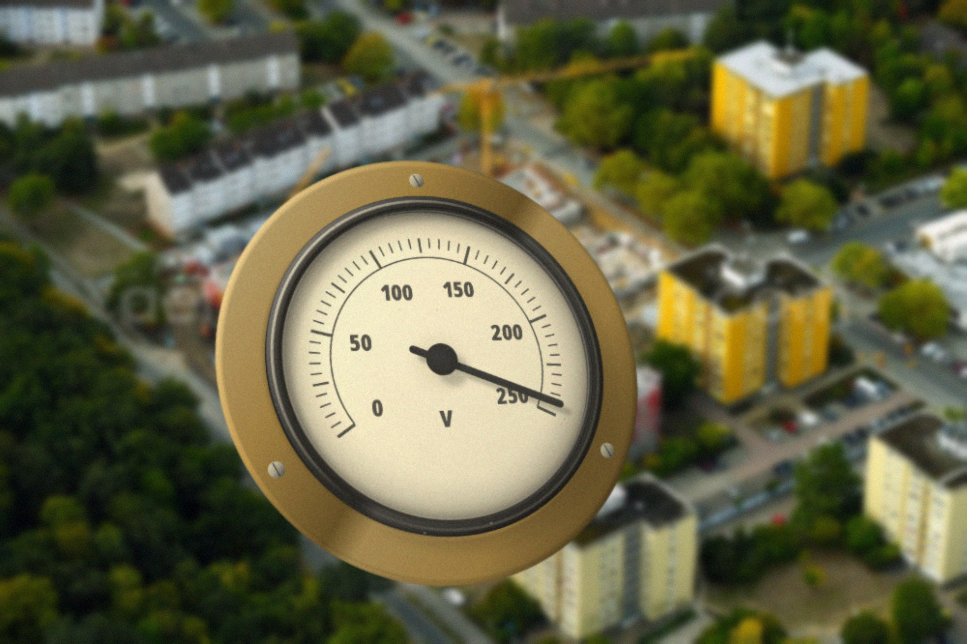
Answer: 245 (V)
